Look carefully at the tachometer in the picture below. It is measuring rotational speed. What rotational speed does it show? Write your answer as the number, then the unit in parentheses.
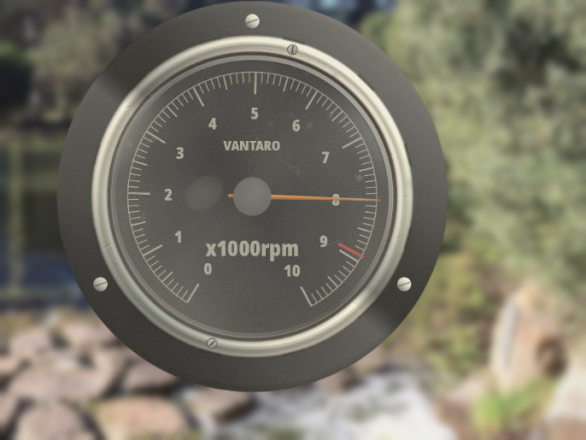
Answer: 8000 (rpm)
